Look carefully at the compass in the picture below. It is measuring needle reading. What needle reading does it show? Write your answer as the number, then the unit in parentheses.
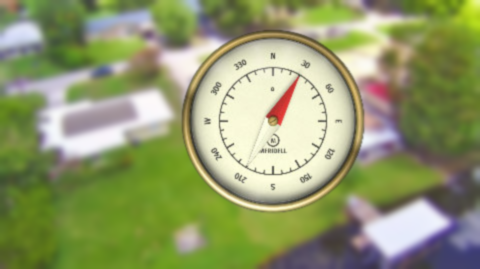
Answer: 30 (°)
